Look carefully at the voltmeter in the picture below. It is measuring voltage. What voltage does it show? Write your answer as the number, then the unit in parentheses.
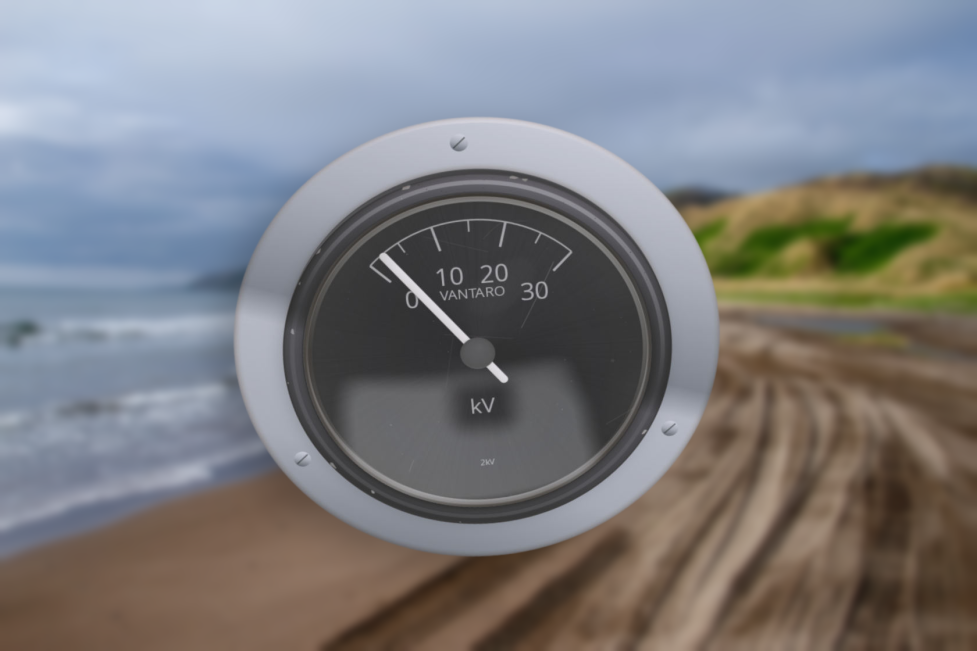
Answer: 2.5 (kV)
